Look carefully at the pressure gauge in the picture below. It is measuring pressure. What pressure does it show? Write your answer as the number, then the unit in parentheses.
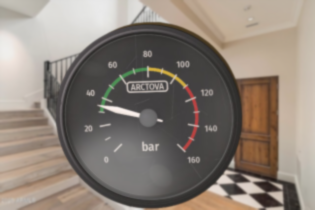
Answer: 35 (bar)
